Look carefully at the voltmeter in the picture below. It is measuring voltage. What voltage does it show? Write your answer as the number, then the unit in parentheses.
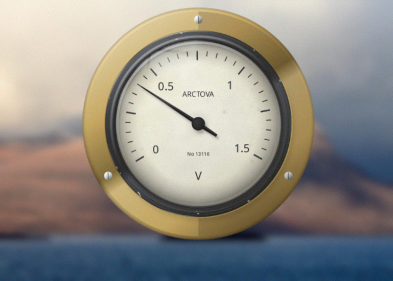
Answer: 0.4 (V)
